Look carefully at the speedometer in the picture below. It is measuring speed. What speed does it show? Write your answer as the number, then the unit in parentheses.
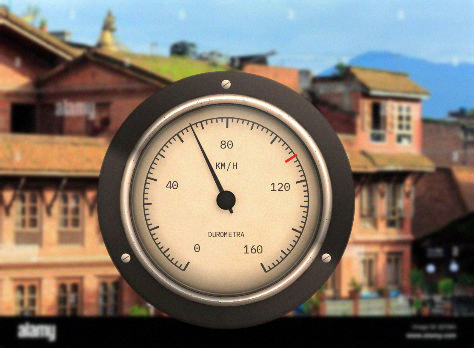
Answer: 66 (km/h)
